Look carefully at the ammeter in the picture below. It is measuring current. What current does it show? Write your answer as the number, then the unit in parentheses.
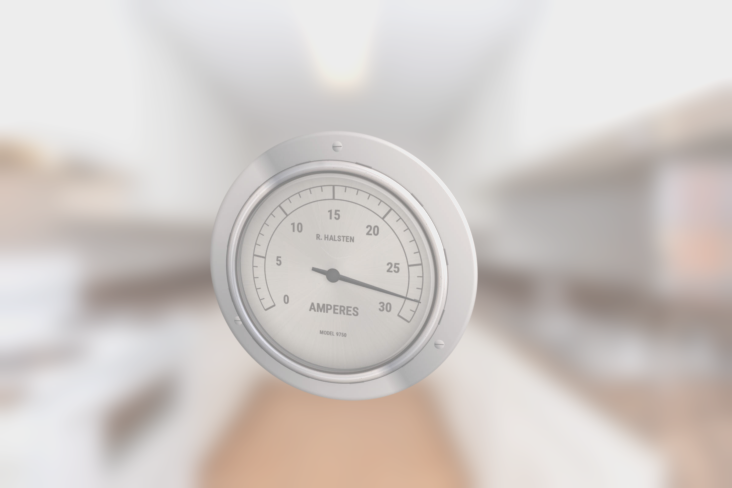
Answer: 28 (A)
